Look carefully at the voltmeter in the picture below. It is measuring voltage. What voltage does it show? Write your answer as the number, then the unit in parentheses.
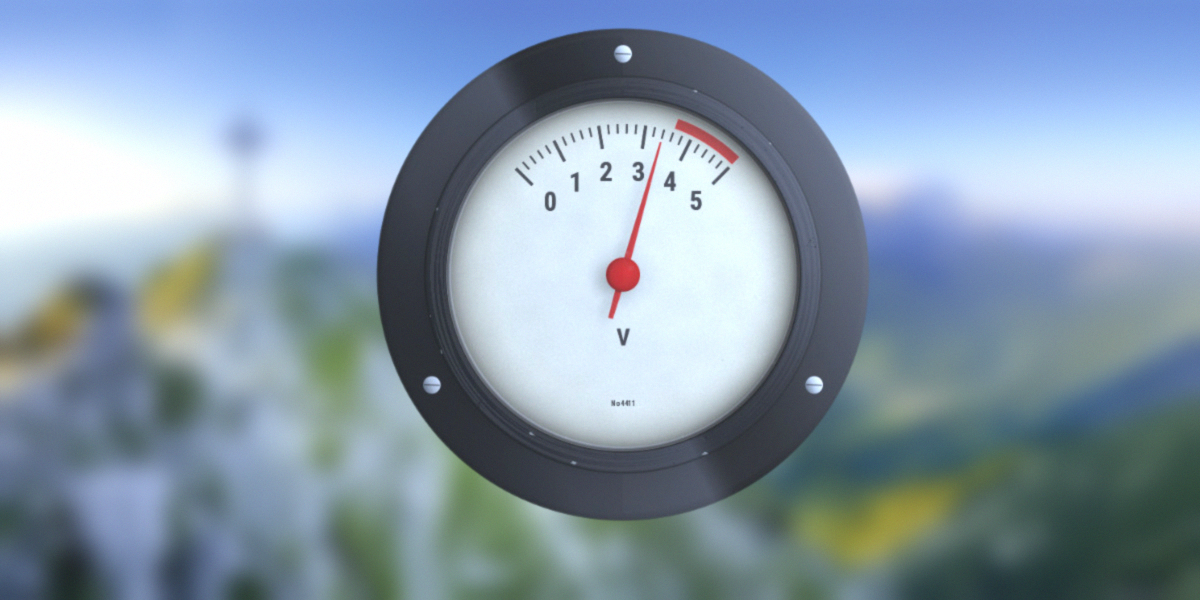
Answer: 3.4 (V)
